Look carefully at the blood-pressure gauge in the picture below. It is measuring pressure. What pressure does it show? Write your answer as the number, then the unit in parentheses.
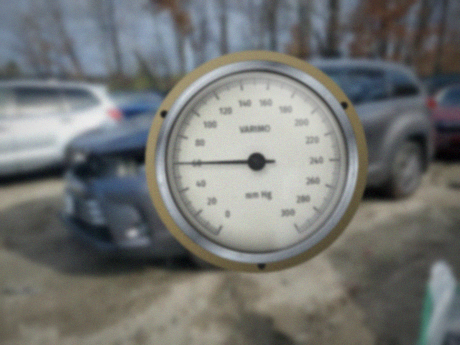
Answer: 60 (mmHg)
